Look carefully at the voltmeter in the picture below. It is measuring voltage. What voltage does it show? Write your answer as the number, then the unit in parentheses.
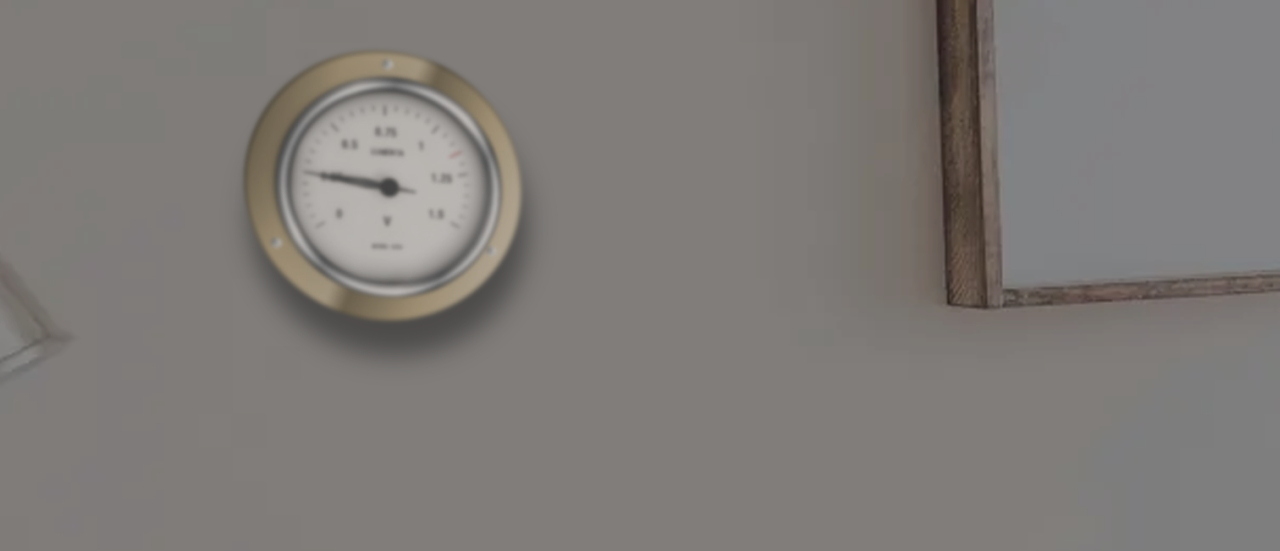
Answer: 0.25 (V)
